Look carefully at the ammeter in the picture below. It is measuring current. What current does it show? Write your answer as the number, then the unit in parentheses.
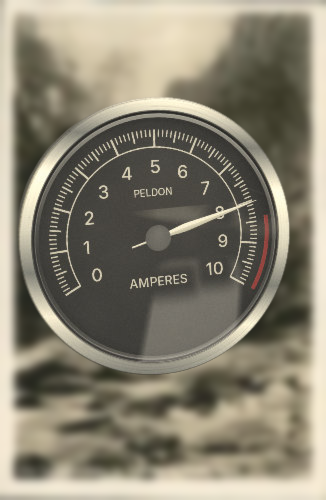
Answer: 8 (A)
